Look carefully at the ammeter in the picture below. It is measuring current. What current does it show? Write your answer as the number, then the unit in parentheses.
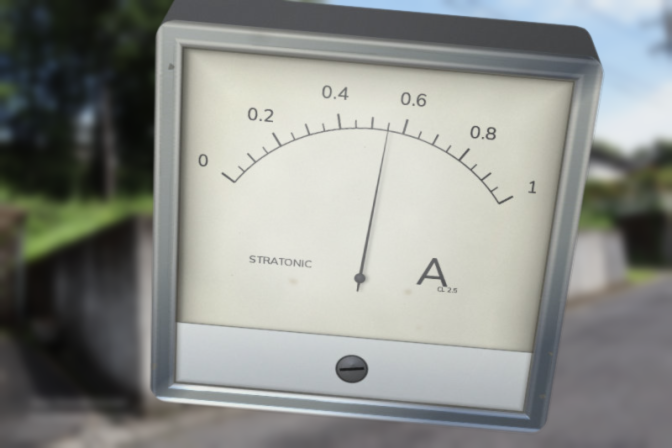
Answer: 0.55 (A)
